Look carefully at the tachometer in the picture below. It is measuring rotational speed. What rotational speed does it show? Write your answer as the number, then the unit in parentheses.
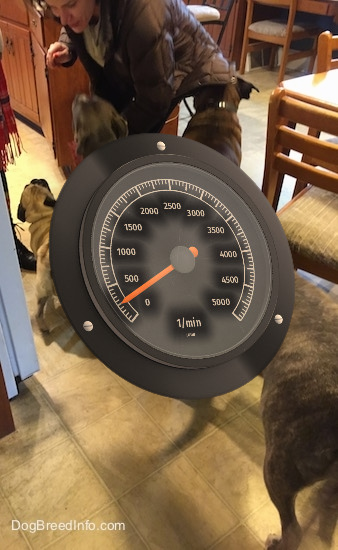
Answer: 250 (rpm)
